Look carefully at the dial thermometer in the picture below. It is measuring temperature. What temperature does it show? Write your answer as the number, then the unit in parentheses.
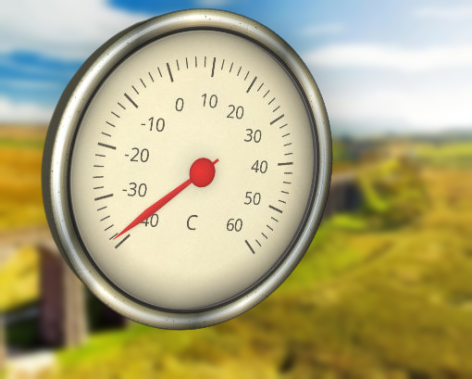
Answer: -38 (°C)
